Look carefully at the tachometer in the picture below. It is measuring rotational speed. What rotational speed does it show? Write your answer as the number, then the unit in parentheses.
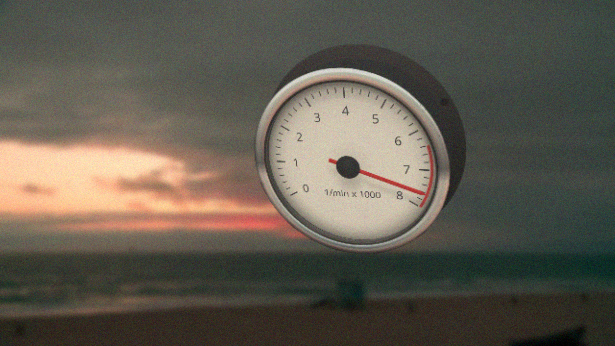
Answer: 7600 (rpm)
